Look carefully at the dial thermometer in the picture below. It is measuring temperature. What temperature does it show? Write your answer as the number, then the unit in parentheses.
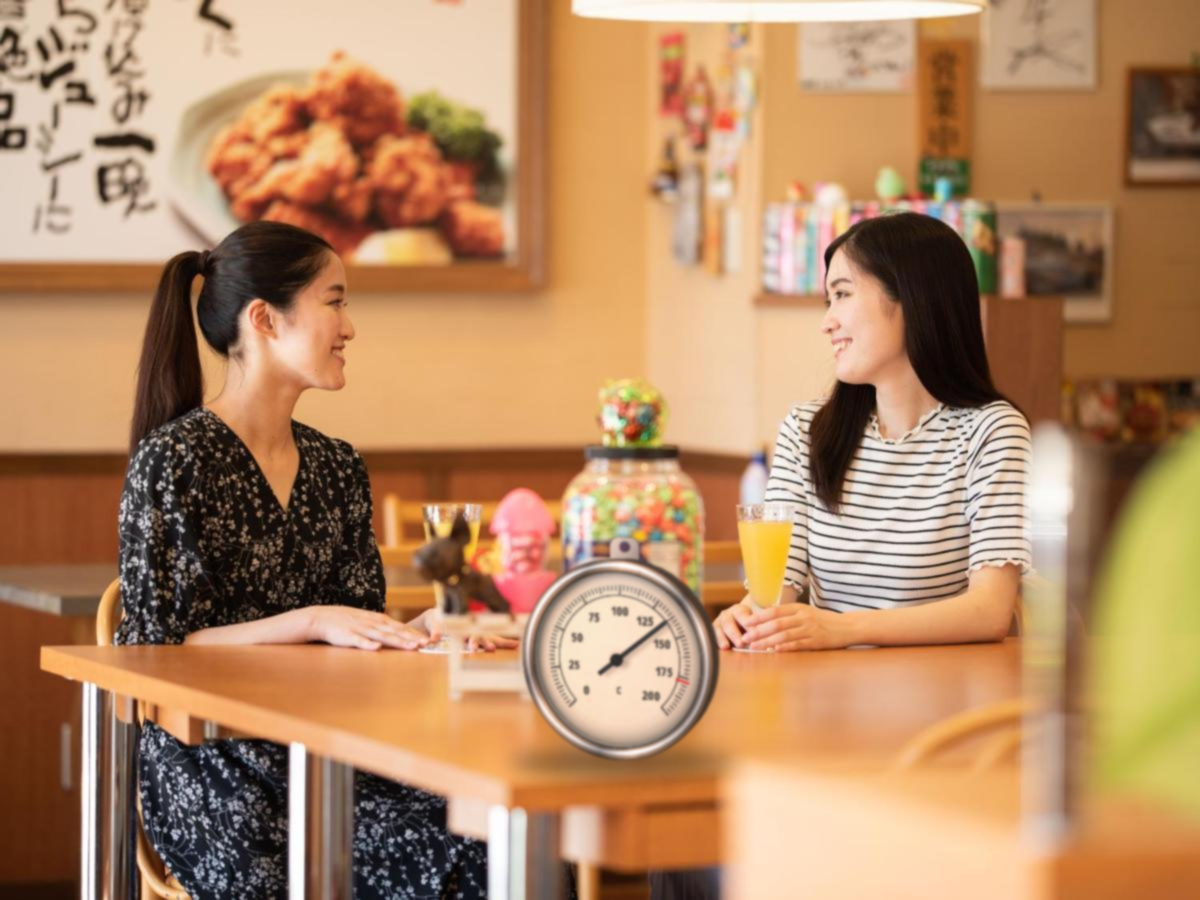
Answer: 137.5 (°C)
